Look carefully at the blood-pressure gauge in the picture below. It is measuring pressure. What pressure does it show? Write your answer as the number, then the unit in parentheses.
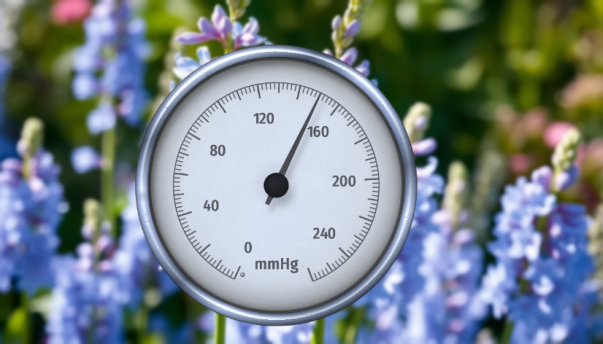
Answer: 150 (mmHg)
